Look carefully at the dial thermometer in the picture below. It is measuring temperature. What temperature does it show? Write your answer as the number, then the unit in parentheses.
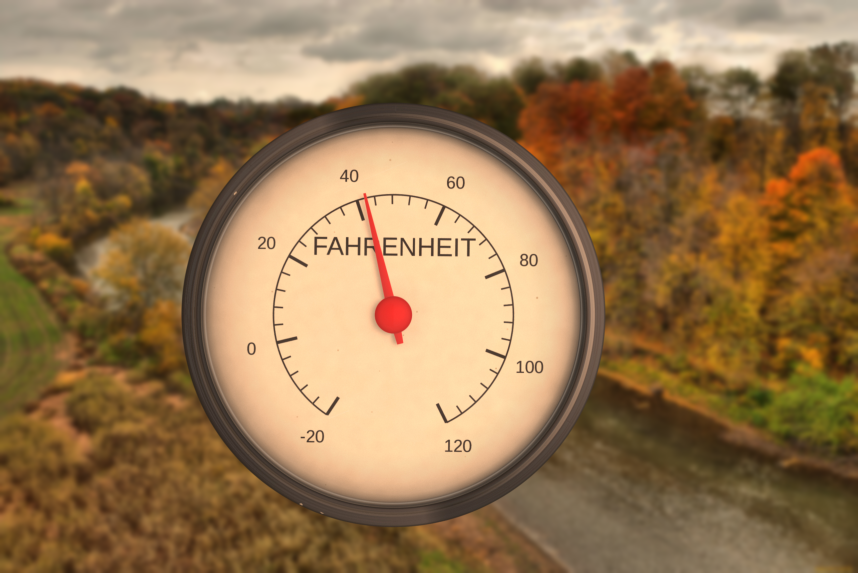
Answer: 42 (°F)
